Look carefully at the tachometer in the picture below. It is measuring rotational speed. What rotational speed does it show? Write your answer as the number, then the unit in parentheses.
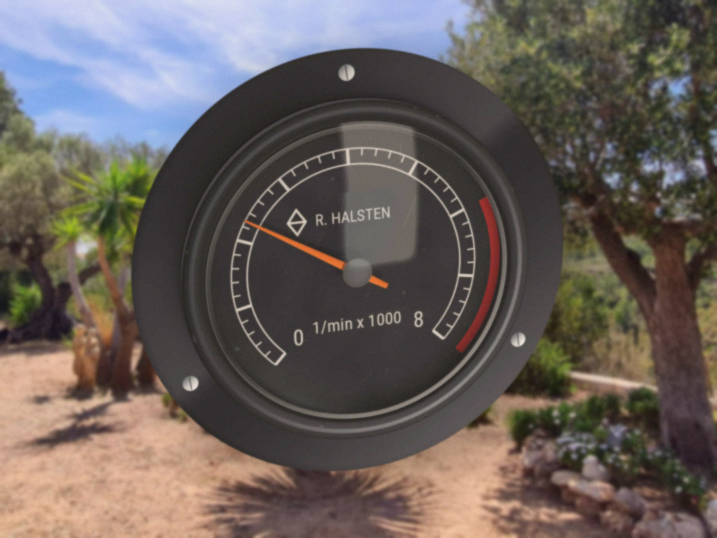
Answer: 2300 (rpm)
